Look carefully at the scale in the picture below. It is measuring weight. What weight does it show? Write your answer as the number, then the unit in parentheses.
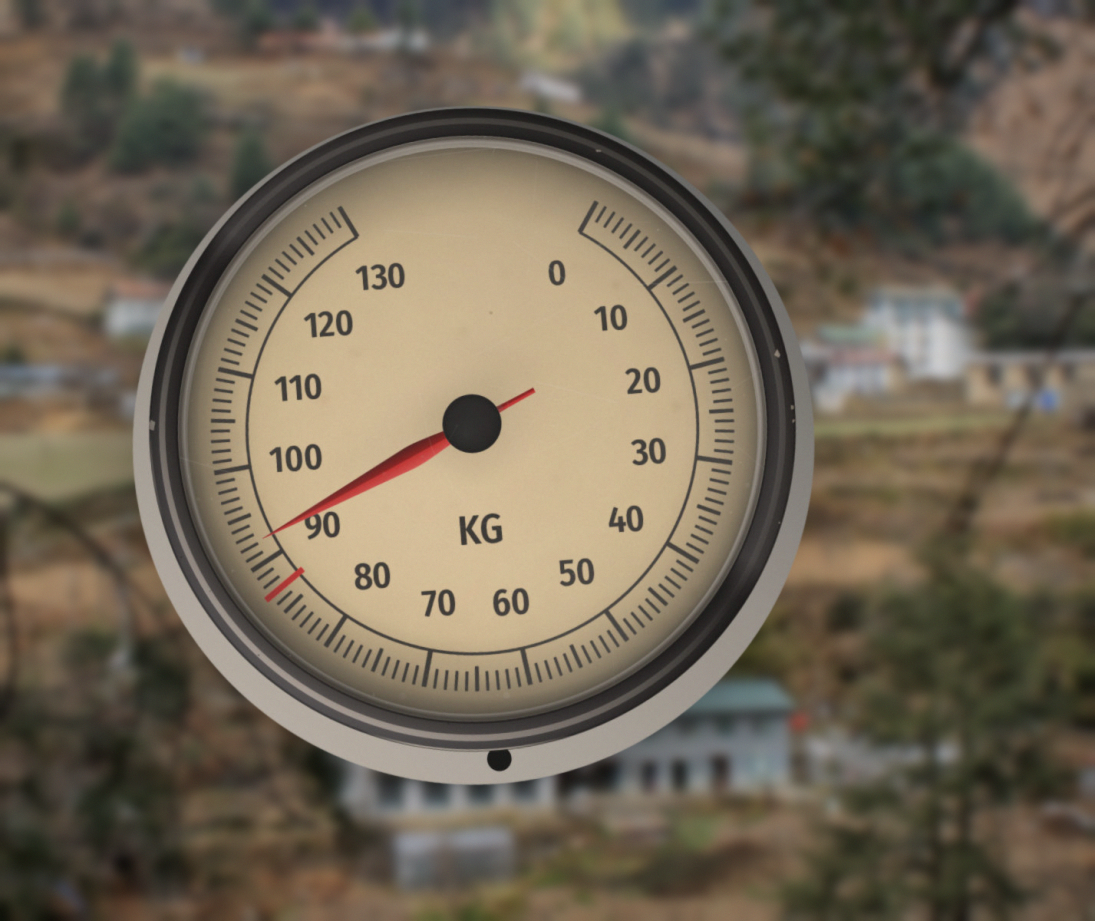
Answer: 92 (kg)
